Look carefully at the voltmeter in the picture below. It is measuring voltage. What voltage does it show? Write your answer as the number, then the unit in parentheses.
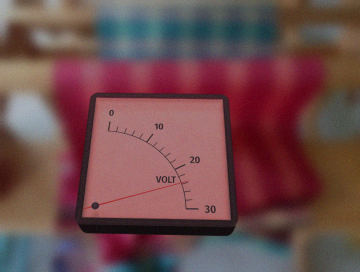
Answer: 24 (V)
